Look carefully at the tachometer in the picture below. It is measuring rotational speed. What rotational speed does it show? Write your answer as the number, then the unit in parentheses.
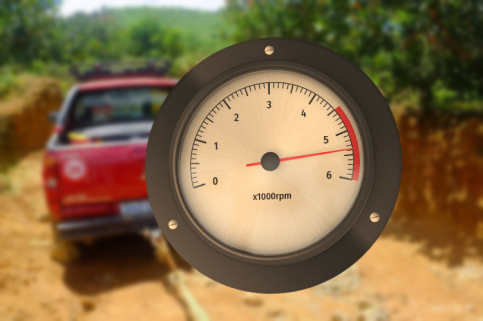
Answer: 5400 (rpm)
